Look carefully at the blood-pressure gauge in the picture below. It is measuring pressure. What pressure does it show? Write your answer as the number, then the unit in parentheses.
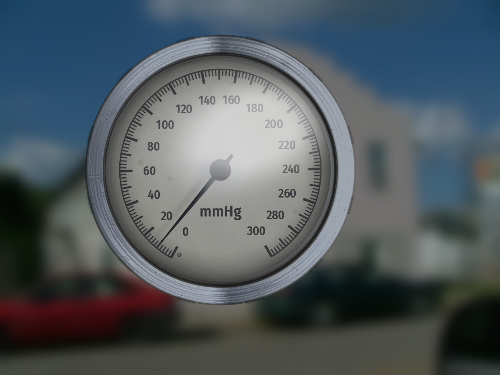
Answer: 10 (mmHg)
